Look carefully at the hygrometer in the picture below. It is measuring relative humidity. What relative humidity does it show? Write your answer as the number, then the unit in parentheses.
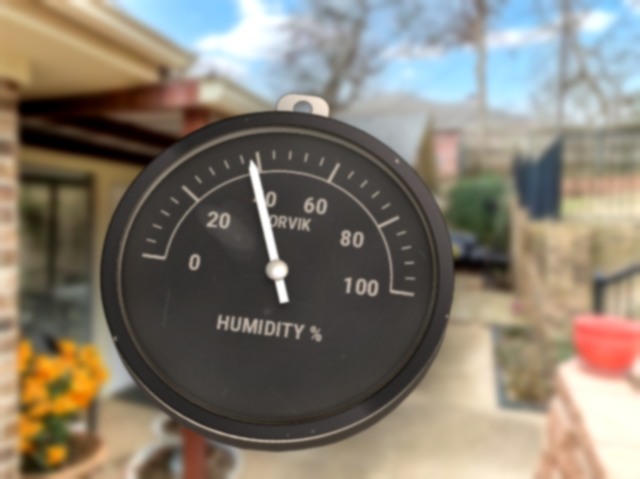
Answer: 38 (%)
